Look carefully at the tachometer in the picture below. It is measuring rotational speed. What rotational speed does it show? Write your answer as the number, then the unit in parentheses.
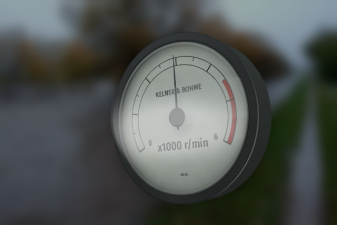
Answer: 3000 (rpm)
